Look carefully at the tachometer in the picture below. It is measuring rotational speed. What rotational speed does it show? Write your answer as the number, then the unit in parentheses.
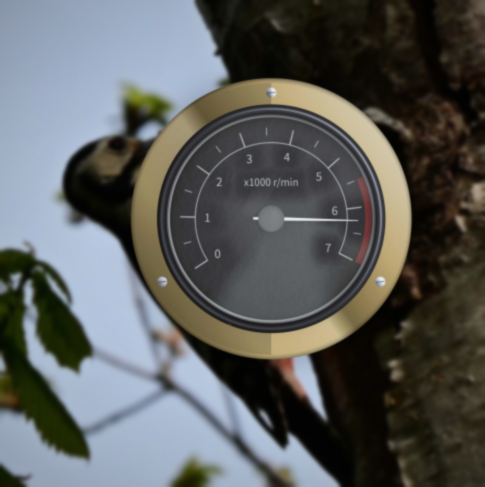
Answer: 6250 (rpm)
